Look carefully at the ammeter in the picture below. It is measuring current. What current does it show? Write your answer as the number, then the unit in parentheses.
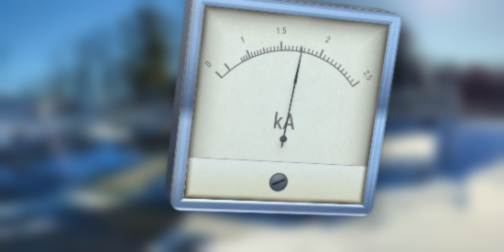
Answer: 1.75 (kA)
